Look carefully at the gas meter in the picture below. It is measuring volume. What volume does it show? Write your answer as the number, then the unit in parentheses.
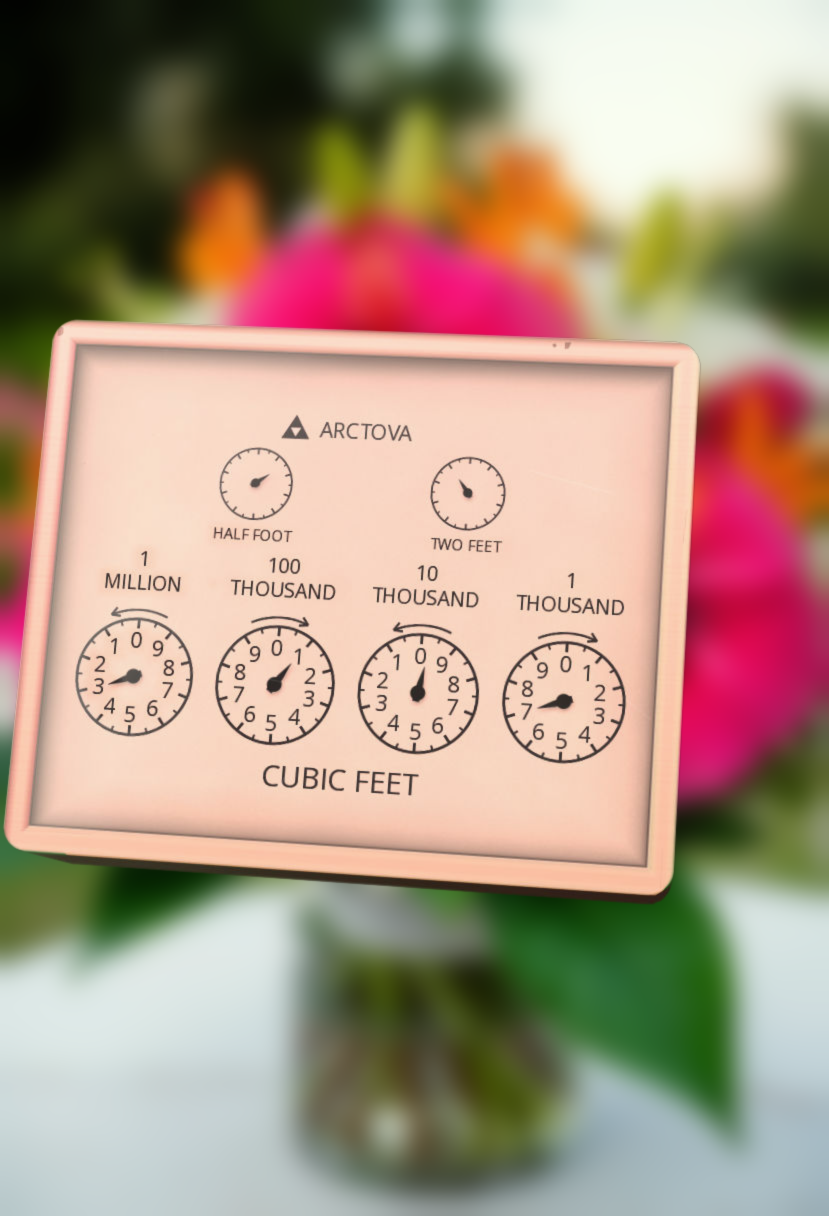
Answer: 309700 (ft³)
